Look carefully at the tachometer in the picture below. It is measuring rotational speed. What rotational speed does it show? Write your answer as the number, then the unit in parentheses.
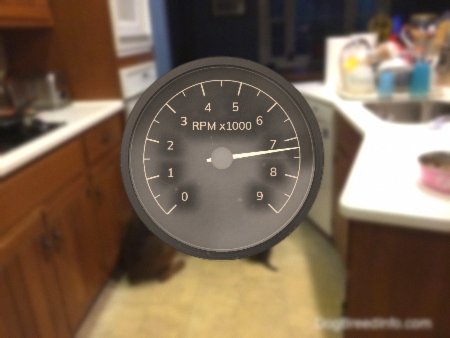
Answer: 7250 (rpm)
